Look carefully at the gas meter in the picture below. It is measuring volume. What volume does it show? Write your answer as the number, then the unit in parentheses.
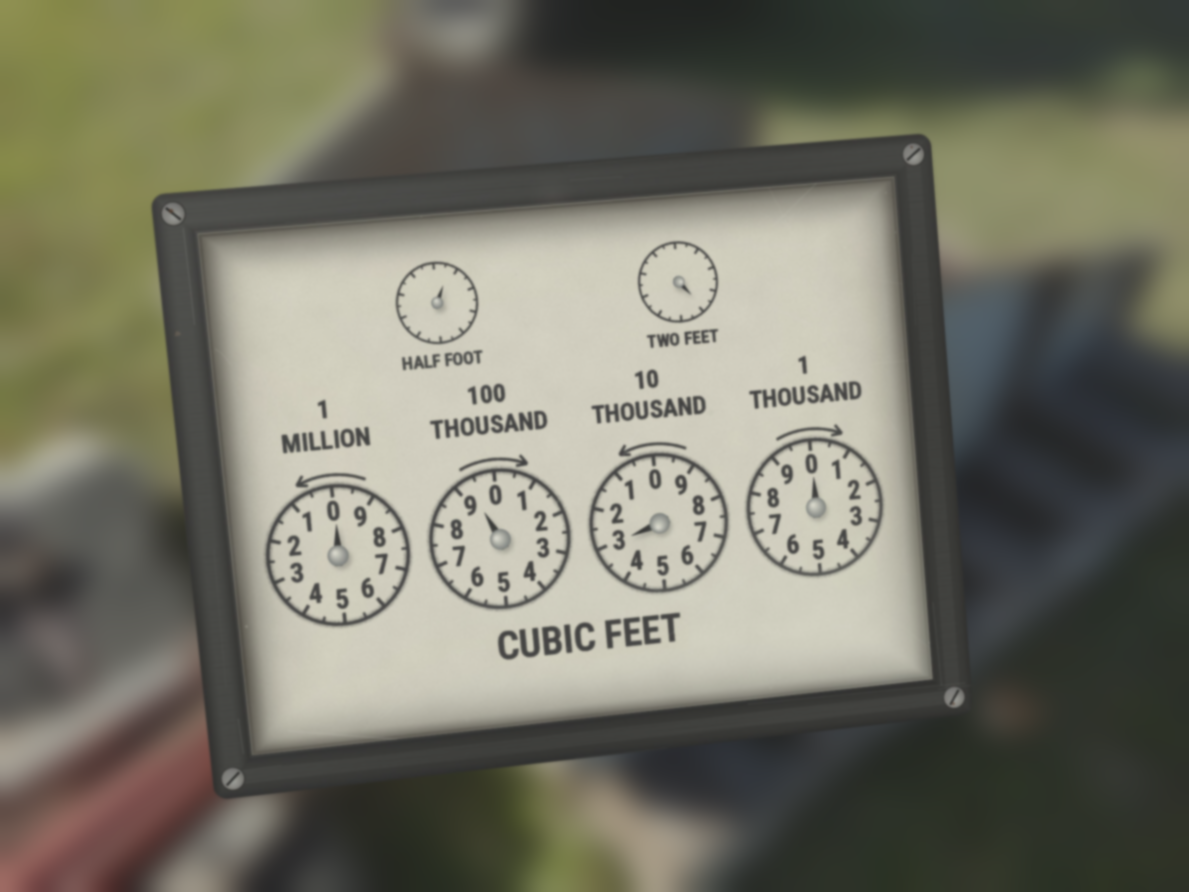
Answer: 993000 (ft³)
